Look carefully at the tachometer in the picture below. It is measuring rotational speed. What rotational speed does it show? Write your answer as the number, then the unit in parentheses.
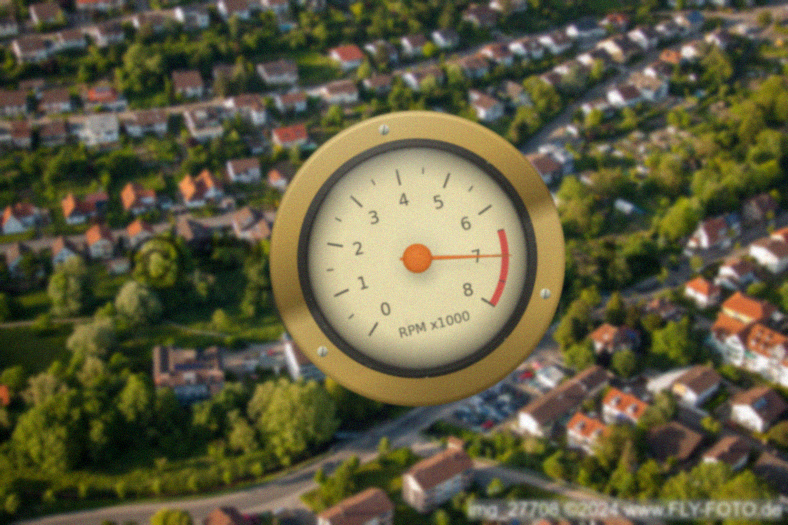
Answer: 7000 (rpm)
